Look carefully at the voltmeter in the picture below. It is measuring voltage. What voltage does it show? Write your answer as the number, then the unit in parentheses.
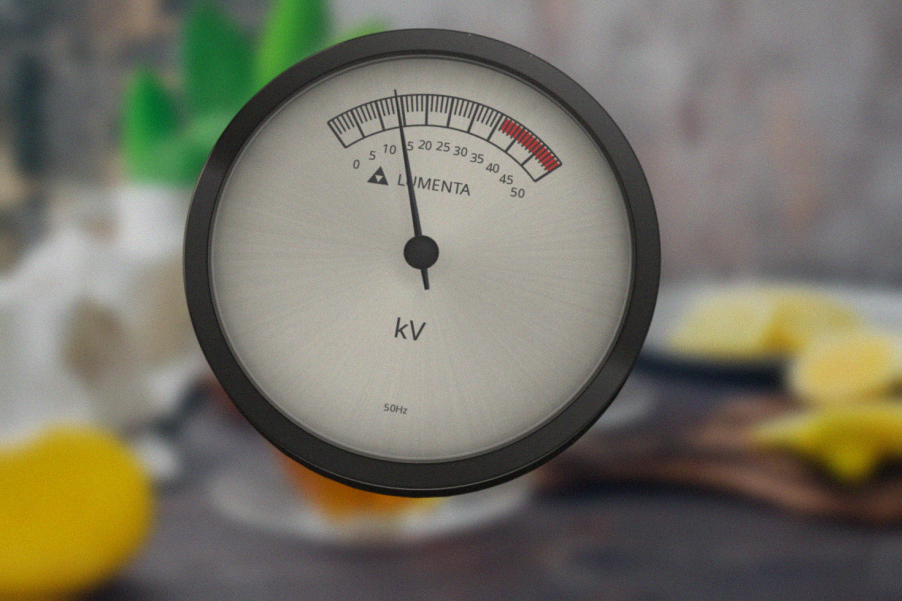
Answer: 14 (kV)
